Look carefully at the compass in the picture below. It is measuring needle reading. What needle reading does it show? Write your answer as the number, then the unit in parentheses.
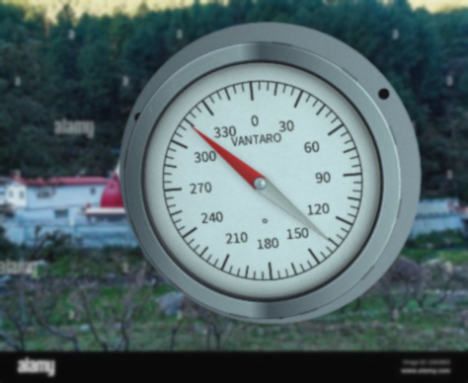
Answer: 315 (°)
